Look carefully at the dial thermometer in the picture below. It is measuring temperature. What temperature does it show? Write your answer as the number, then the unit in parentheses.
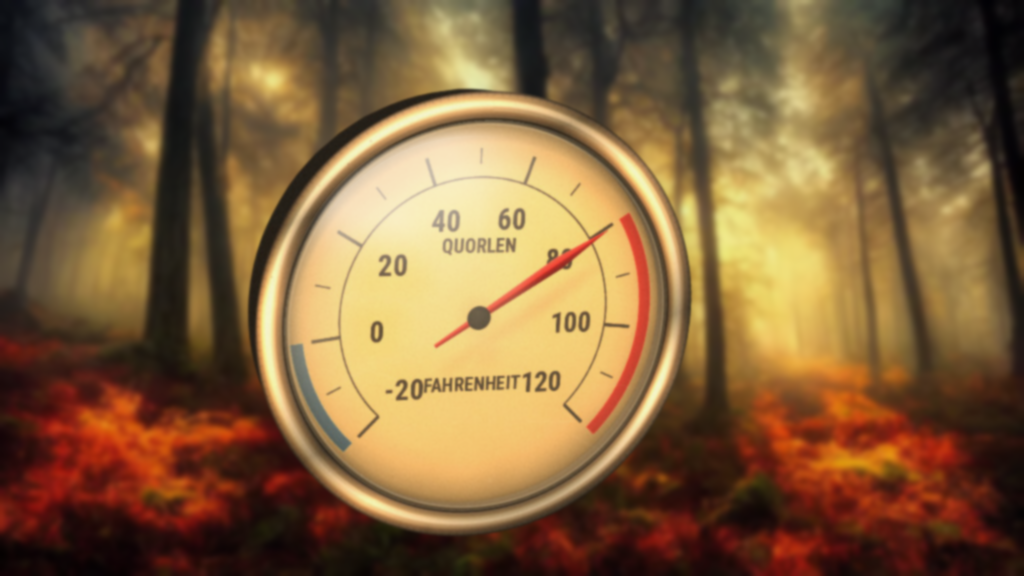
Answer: 80 (°F)
